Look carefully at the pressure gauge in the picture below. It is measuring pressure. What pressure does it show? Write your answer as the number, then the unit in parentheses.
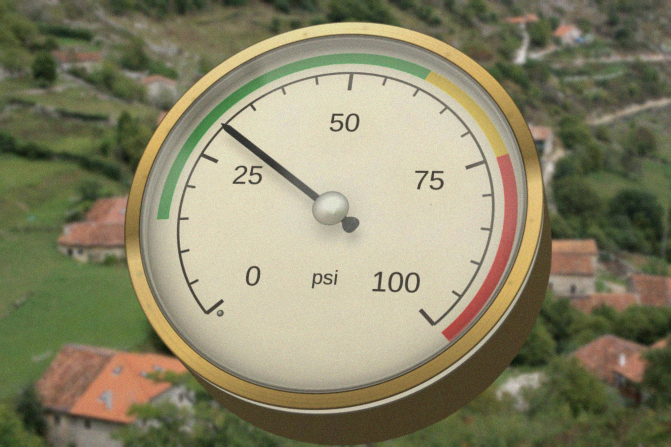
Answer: 30 (psi)
